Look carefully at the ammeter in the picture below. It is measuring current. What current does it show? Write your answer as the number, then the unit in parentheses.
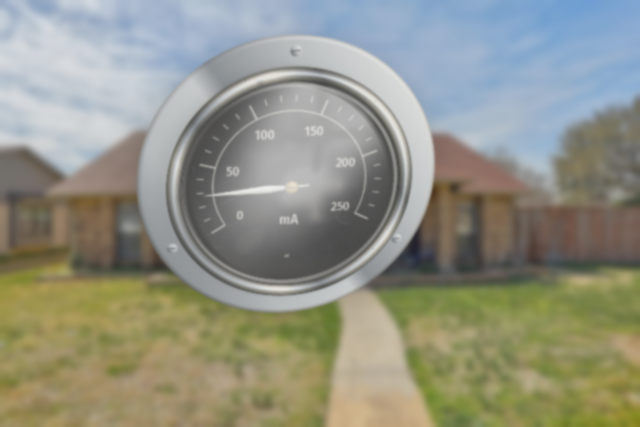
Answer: 30 (mA)
